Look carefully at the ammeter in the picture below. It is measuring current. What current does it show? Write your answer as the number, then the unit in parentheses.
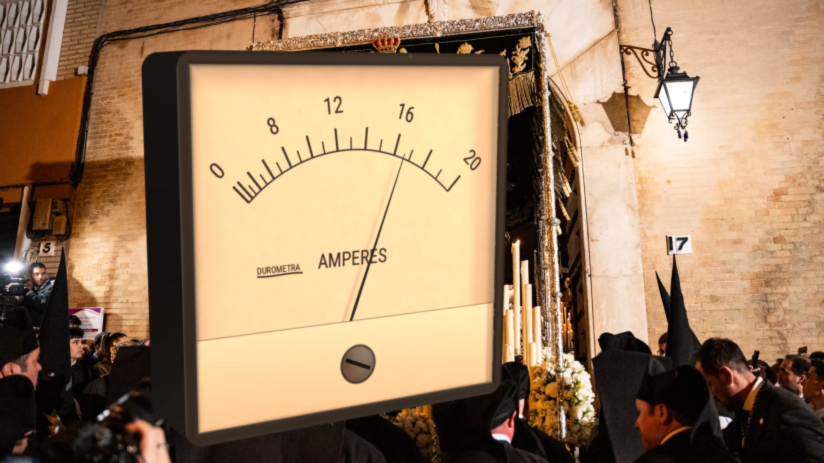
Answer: 16.5 (A)
